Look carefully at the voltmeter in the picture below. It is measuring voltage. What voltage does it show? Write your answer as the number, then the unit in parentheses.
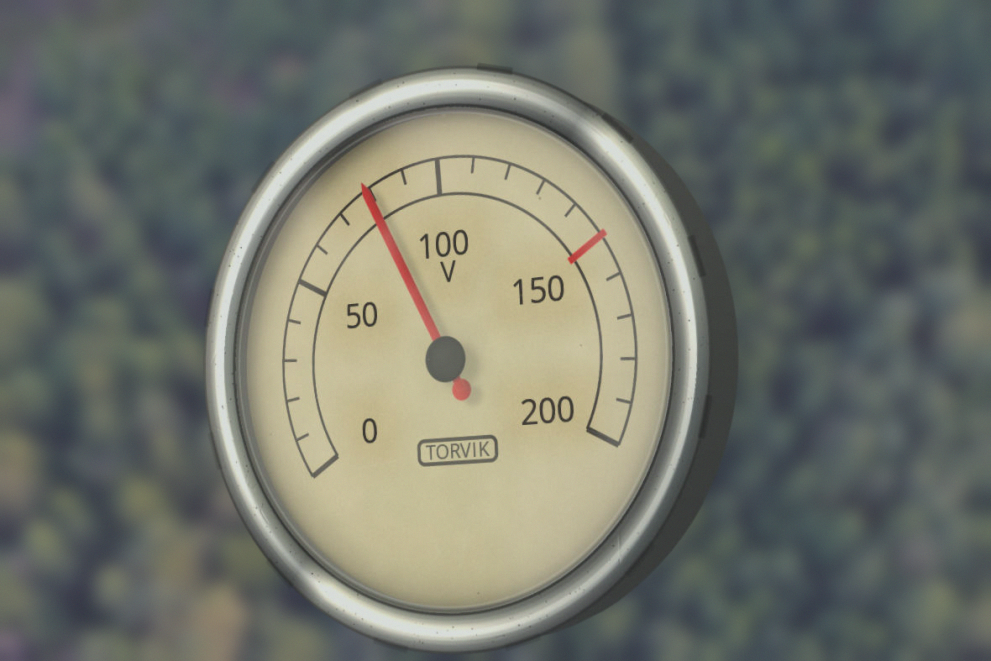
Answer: 80 (V)
